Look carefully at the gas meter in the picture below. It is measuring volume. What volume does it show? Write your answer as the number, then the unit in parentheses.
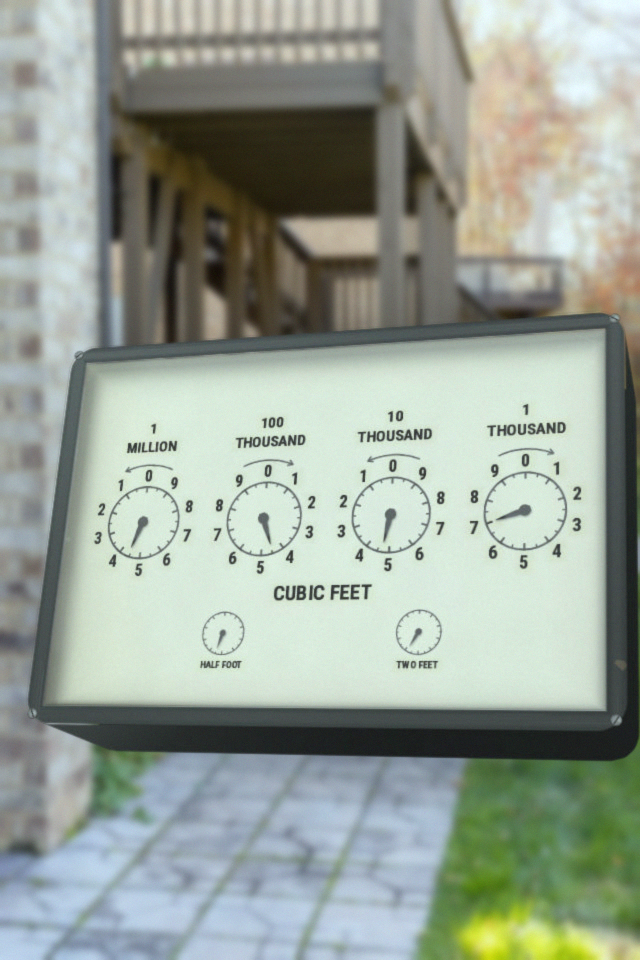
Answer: 444700 (ft³)
